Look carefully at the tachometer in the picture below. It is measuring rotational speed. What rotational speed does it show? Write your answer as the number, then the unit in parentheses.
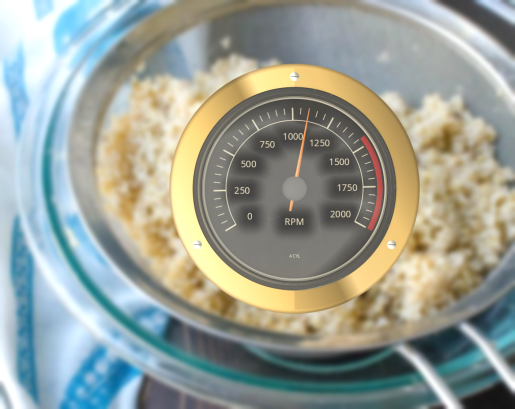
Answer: 1100 (rpm)
